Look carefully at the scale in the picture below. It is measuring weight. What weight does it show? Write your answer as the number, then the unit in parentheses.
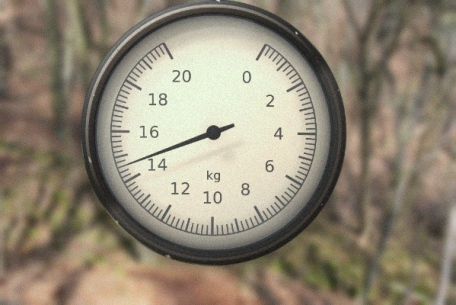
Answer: 14.6 (kg)
